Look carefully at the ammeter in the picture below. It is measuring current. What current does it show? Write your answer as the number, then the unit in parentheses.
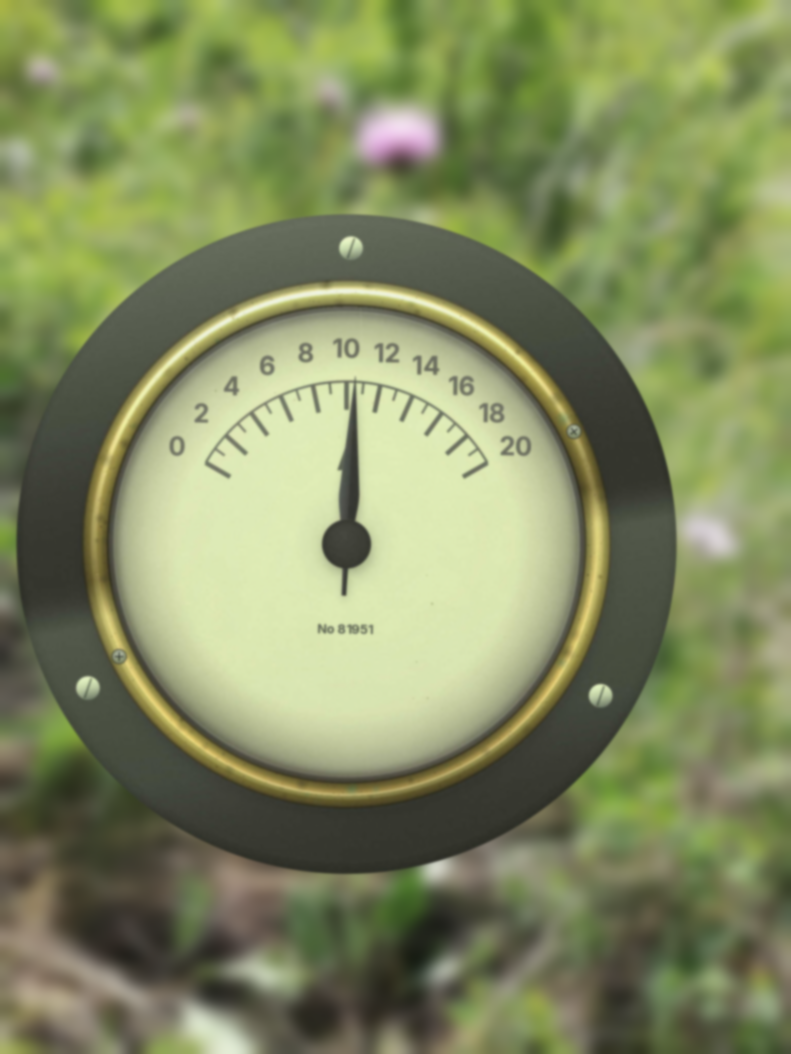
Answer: 10.5 (A)
